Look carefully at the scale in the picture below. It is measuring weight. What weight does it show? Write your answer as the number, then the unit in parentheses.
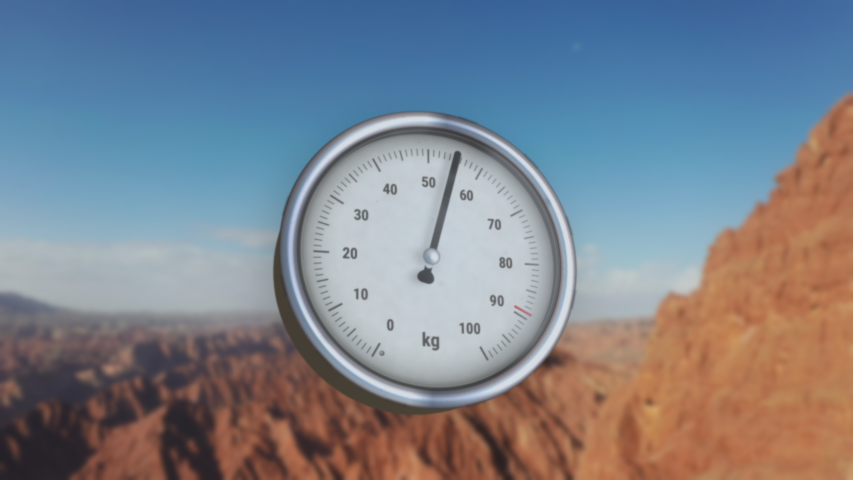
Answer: 55 (kg)
